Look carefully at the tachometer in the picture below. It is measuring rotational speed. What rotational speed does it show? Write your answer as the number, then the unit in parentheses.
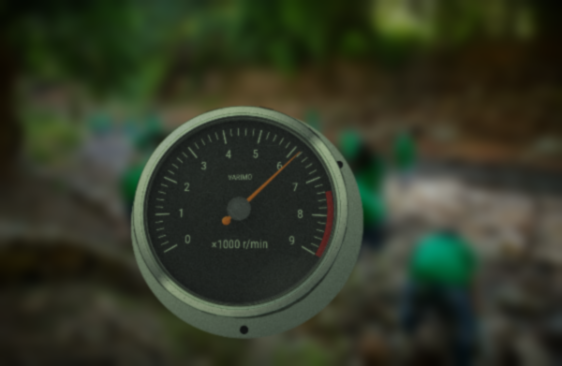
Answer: 6200 (rpm)
